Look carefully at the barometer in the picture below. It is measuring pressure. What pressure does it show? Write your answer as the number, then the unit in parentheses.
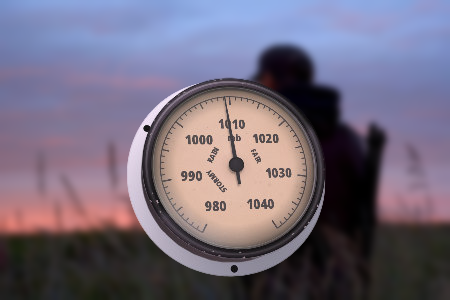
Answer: 1009 (mbar)
